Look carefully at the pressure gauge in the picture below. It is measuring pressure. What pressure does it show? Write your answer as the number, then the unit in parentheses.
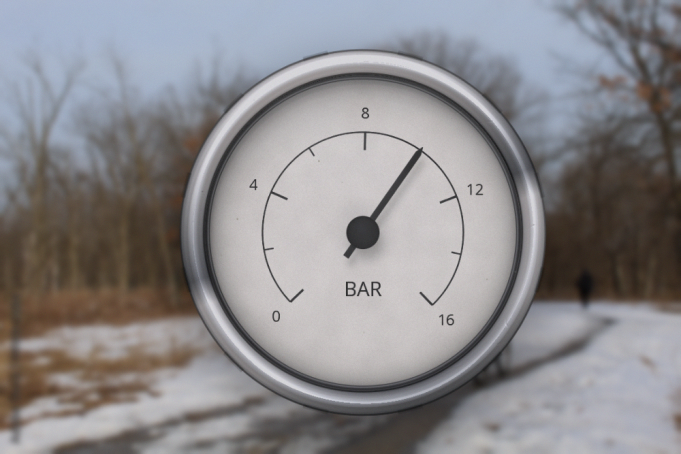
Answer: 10 (bar)
